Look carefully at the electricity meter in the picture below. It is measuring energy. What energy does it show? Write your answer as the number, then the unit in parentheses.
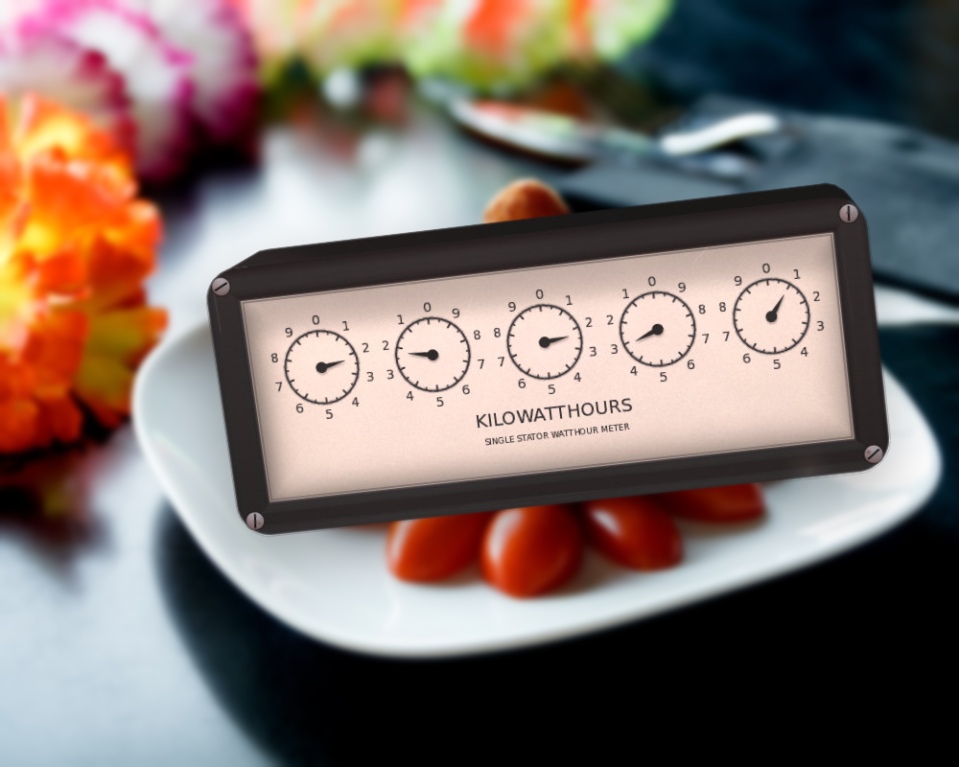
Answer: 22231 (kWh)
